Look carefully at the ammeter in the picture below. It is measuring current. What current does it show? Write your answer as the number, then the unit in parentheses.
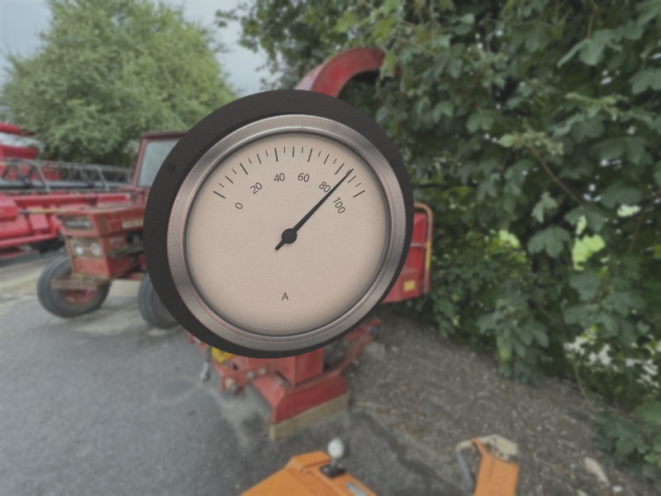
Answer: 85 (A)
